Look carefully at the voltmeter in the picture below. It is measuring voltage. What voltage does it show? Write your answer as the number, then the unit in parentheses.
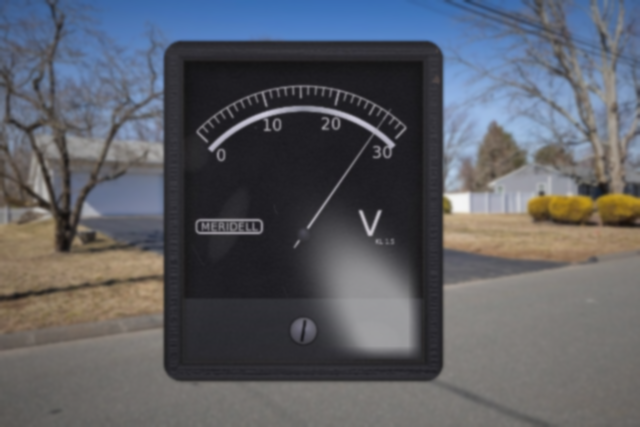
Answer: 27 (V)
